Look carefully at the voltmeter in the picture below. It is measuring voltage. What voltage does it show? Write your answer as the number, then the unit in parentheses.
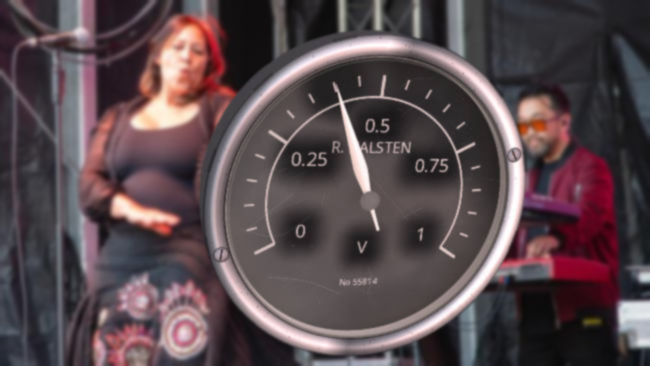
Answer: 0.4 (V)
